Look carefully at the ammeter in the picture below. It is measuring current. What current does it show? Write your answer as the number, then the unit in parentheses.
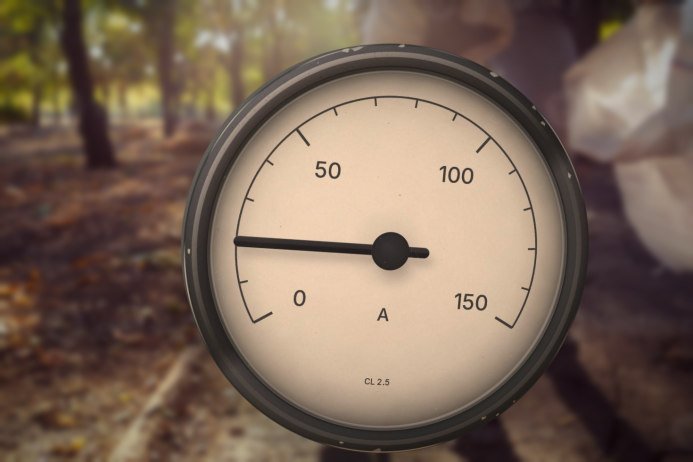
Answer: 20 (A)
